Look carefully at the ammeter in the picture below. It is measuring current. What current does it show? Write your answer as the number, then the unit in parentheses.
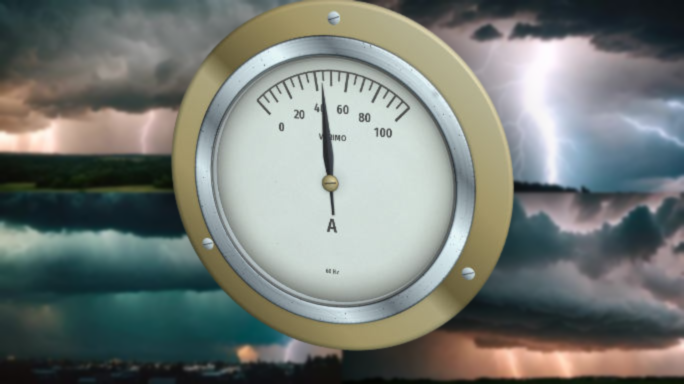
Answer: 45 (A)
